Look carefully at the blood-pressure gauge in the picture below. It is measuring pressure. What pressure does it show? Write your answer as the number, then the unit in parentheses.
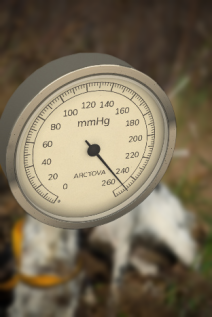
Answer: 250 (mmHg)
